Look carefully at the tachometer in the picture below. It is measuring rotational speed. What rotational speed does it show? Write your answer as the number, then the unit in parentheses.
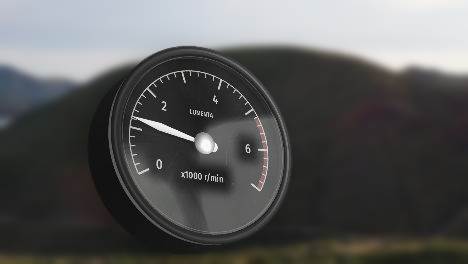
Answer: 1200 (rpm)
